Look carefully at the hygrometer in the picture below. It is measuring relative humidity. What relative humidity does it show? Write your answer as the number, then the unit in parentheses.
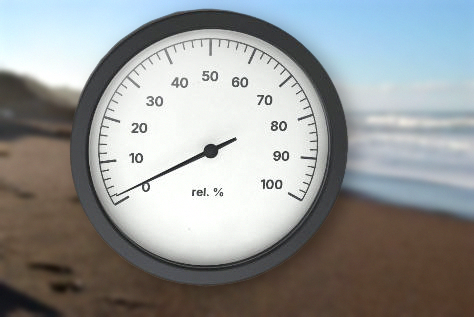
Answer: 2 (%)
